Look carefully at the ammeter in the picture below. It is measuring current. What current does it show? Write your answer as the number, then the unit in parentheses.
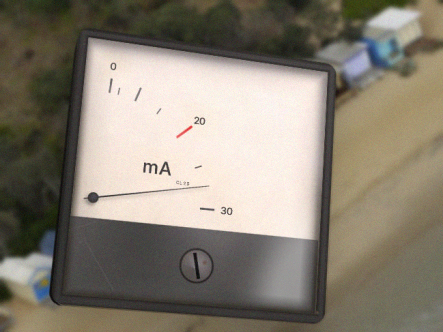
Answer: 27.5 (mA)
